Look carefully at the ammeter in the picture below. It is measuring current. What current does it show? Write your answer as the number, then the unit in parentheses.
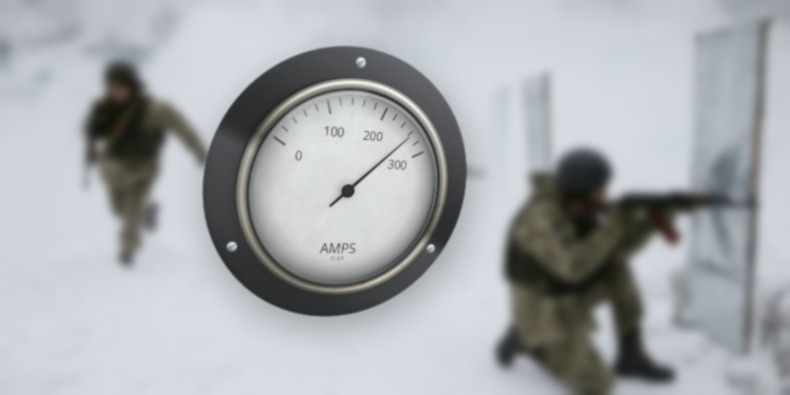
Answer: 260 (A)
